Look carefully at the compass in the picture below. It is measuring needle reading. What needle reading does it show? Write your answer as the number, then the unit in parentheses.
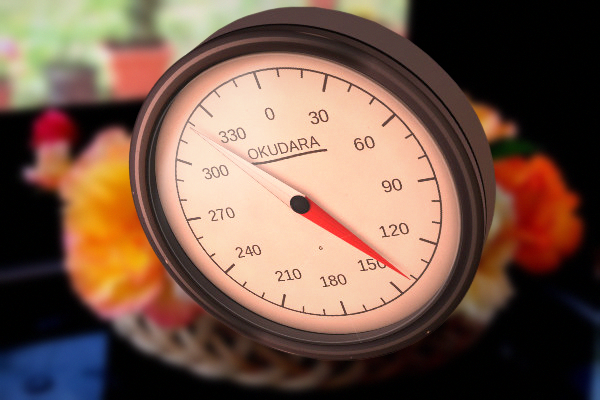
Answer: 140 (°)
